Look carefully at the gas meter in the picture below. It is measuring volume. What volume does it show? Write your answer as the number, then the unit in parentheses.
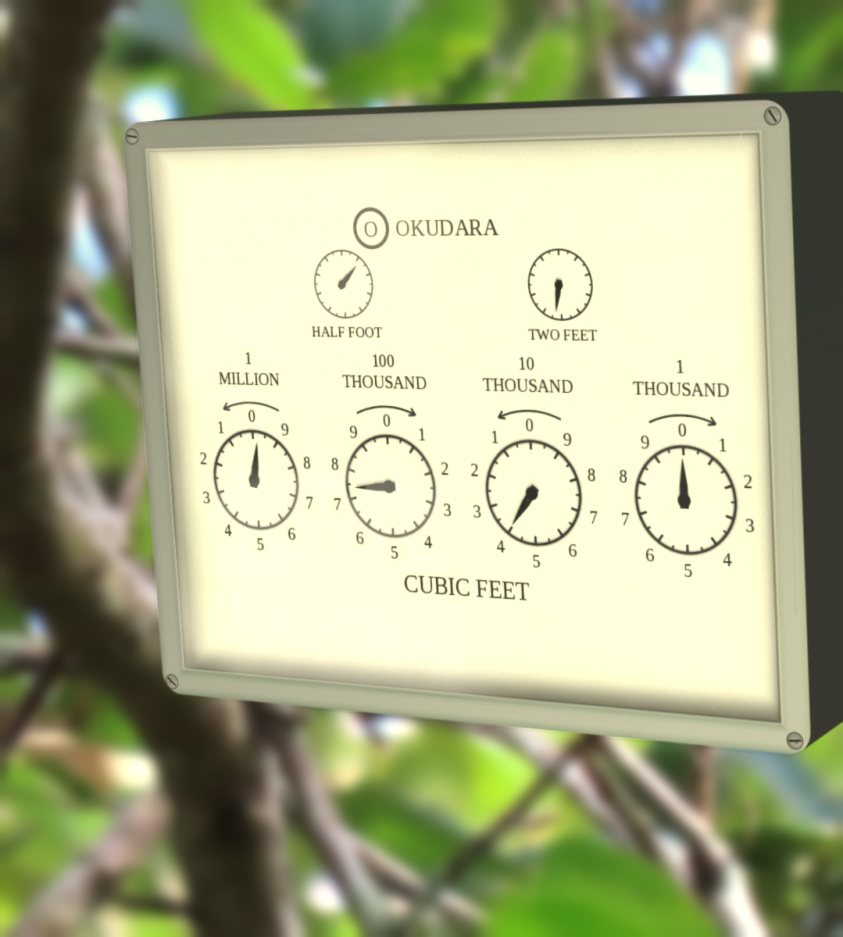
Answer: 974000 (ft³)
